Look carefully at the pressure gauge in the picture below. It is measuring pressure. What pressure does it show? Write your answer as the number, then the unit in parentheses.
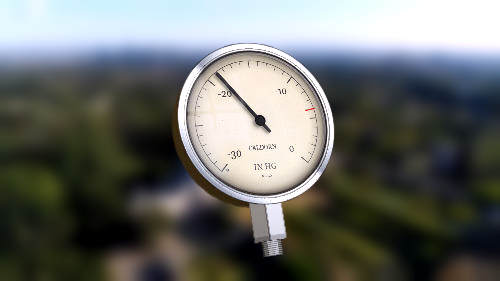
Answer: -19 (inHg)
